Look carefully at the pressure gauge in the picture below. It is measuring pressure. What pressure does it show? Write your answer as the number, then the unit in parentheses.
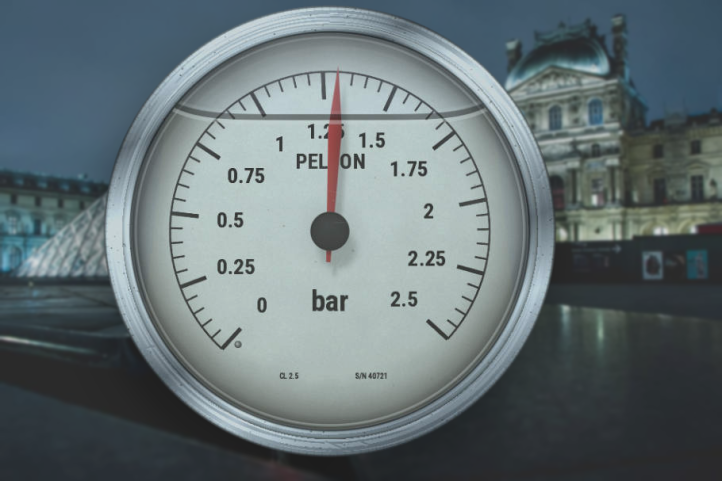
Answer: 1.3 (bar)
